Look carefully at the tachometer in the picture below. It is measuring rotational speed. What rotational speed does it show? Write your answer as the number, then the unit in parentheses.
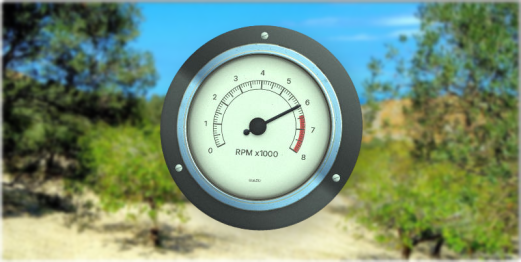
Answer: 6000 (rpm)
